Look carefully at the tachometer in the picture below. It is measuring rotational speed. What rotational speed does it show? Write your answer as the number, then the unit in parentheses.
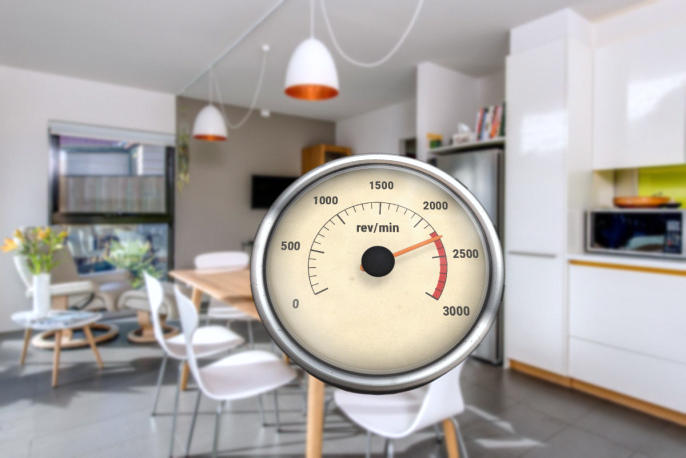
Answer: 2300 (rpm)
